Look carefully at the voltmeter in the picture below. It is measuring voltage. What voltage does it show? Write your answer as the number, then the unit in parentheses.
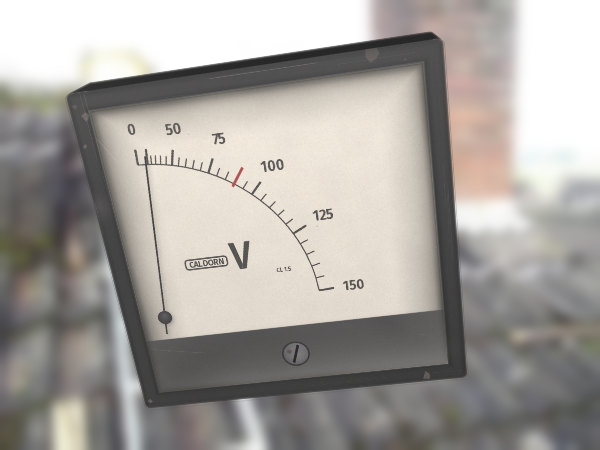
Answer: 25 (V)
